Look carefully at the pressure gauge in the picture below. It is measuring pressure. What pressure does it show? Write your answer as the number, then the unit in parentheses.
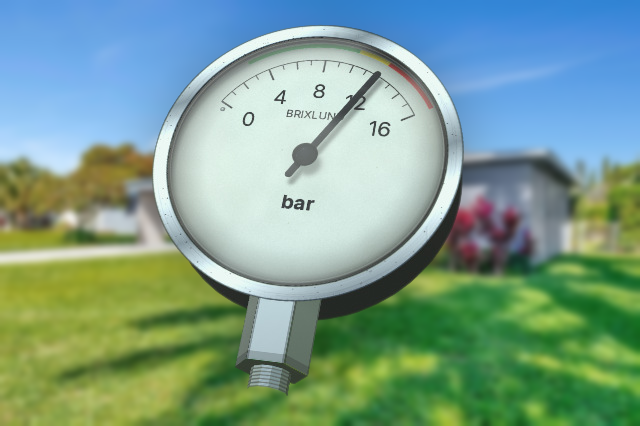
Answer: 12 (bar)
